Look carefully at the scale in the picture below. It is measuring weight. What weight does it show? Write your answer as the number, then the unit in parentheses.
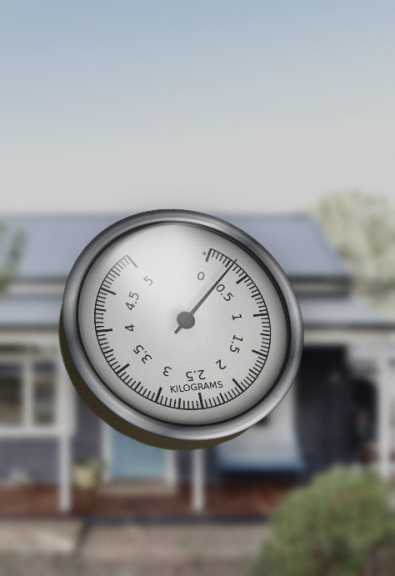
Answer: 0.3 (kg)
